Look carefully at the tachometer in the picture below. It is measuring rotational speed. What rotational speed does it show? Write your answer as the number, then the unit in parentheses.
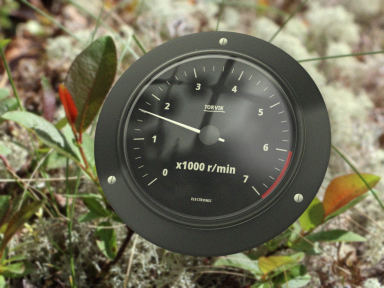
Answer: 1600 (rpm)
